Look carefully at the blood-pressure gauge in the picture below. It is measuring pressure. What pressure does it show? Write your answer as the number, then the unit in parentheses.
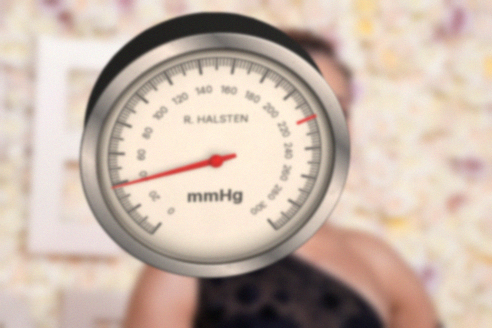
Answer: 40 (mmHg)
